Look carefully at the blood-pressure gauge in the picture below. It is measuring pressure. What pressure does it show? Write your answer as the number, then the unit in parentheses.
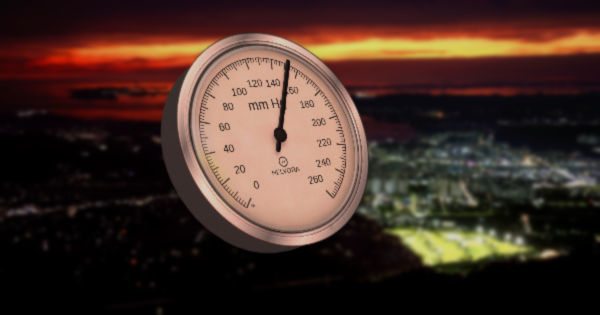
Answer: 150 (mmHg)
